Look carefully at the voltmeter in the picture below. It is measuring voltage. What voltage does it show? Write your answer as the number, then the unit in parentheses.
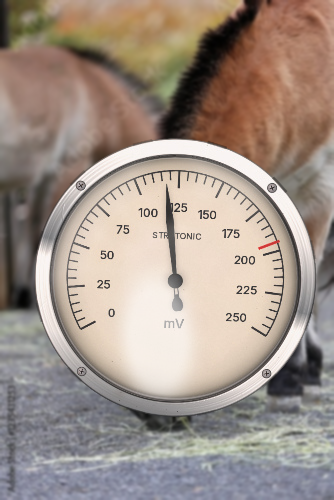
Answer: 117.5 (mV)
